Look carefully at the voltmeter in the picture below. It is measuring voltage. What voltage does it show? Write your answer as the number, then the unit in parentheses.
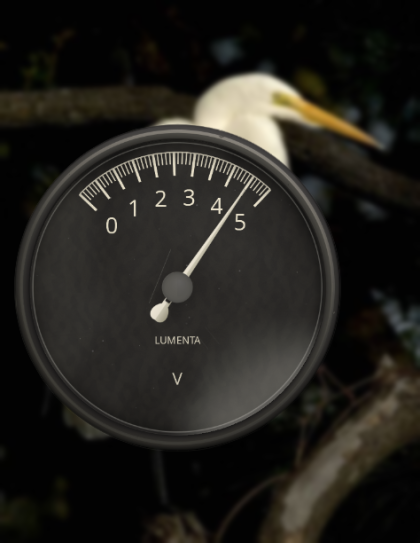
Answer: 4.5 (V)
